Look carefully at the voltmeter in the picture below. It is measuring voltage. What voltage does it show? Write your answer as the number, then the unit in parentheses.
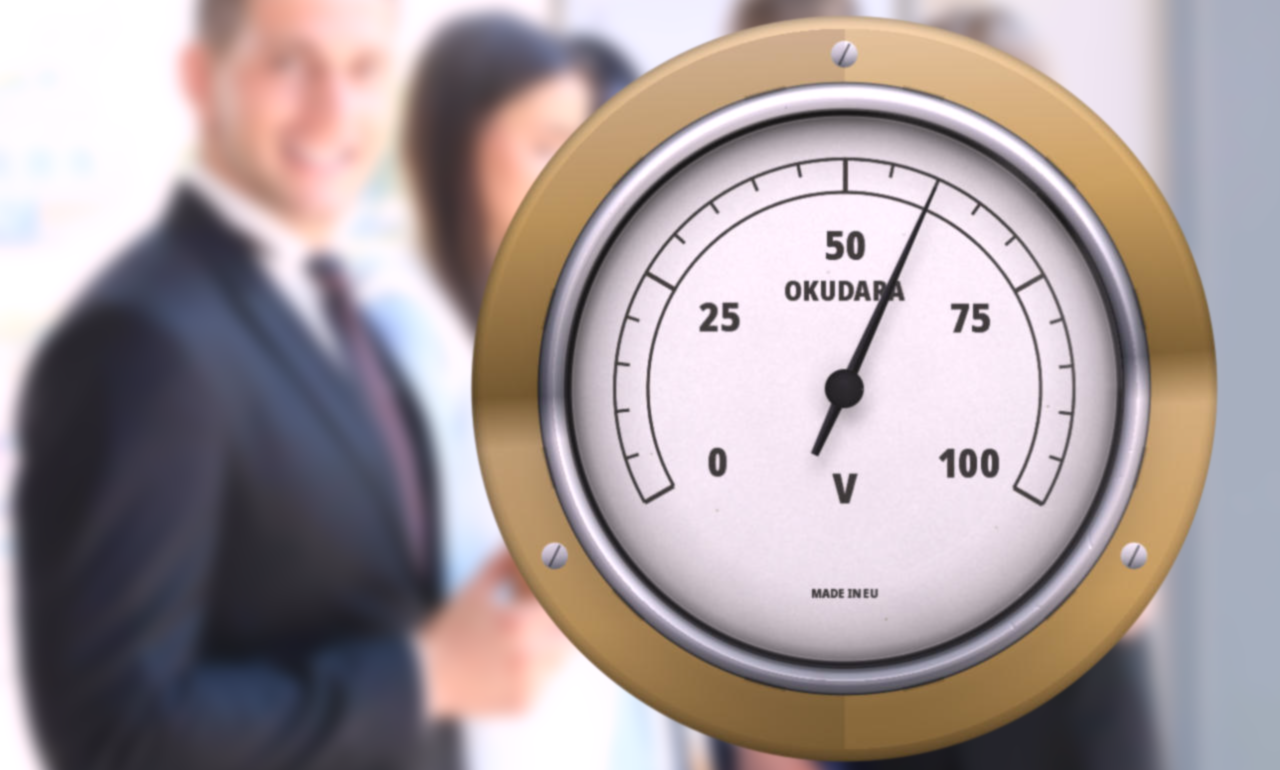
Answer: 60 (V)
